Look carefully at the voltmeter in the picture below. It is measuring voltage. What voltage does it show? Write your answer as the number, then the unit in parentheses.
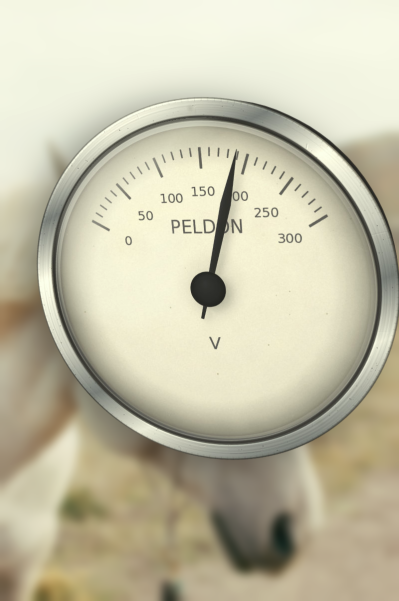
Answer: 190 (V)
